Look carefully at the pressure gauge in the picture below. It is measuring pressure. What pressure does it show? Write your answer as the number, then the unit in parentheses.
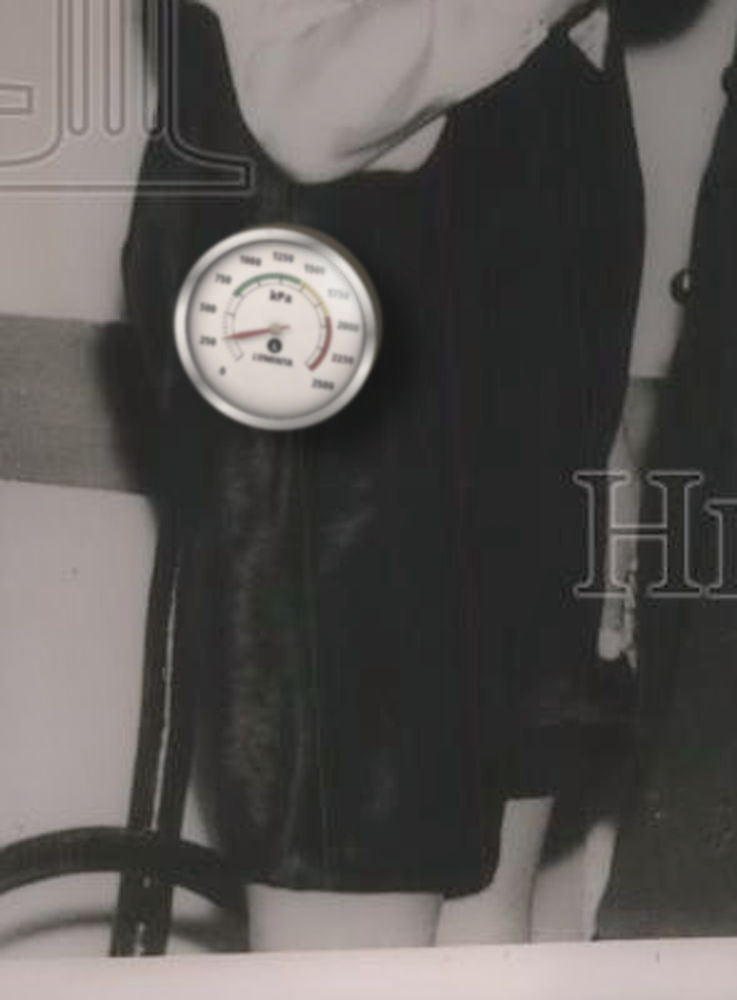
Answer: 250 (kPa)
